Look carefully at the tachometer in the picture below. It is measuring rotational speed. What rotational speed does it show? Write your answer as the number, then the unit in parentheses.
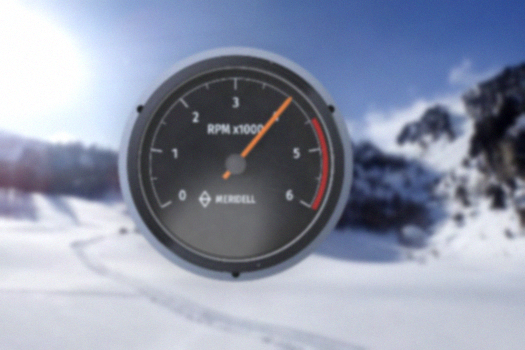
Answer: 4000 (rpm)
